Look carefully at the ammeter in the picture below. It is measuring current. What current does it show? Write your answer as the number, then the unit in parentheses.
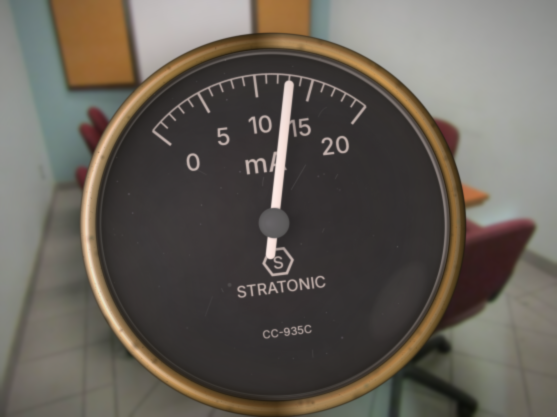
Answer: 13 (mA)
